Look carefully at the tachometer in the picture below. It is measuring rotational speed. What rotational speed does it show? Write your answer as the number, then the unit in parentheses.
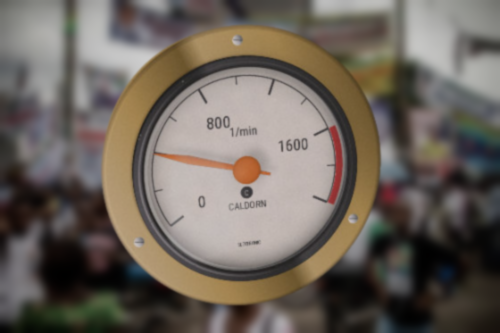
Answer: 400 (rpm)
